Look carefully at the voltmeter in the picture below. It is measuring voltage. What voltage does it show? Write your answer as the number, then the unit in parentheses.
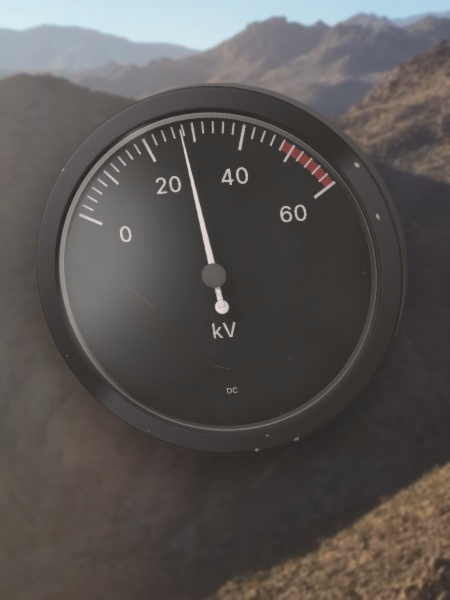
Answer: 28 (kV)
